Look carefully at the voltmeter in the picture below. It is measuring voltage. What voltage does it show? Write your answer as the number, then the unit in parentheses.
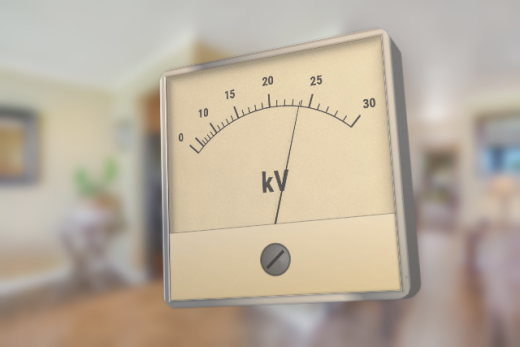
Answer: 24 (kV)
